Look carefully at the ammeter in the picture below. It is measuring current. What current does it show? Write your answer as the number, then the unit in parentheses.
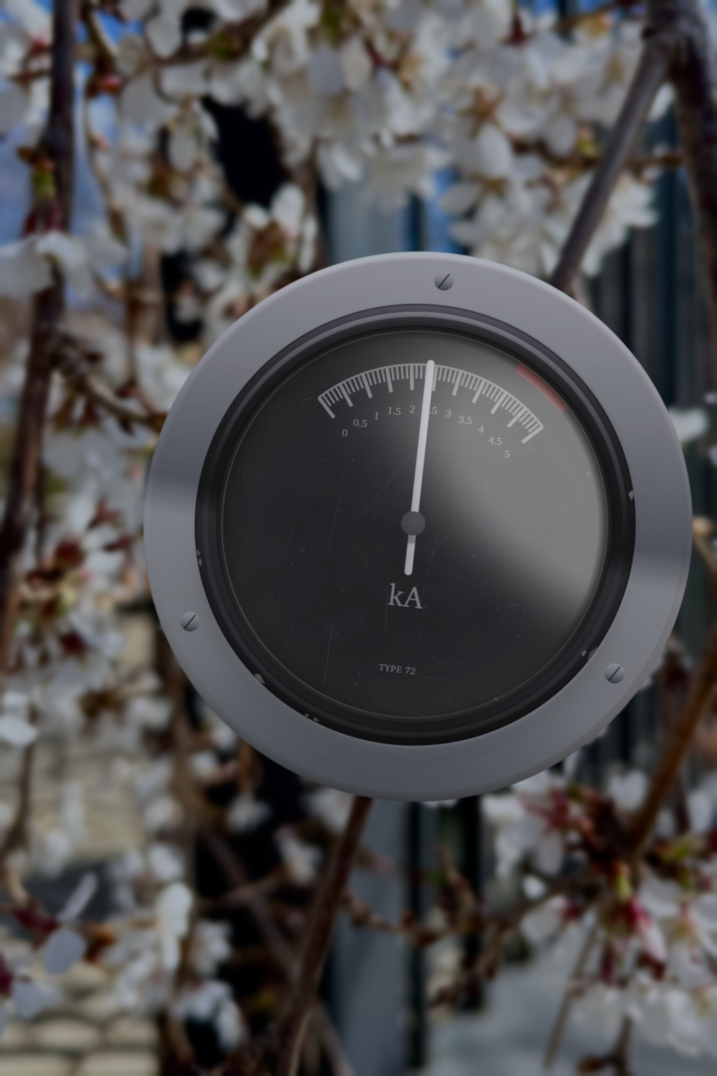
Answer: 2.4 (kA)
